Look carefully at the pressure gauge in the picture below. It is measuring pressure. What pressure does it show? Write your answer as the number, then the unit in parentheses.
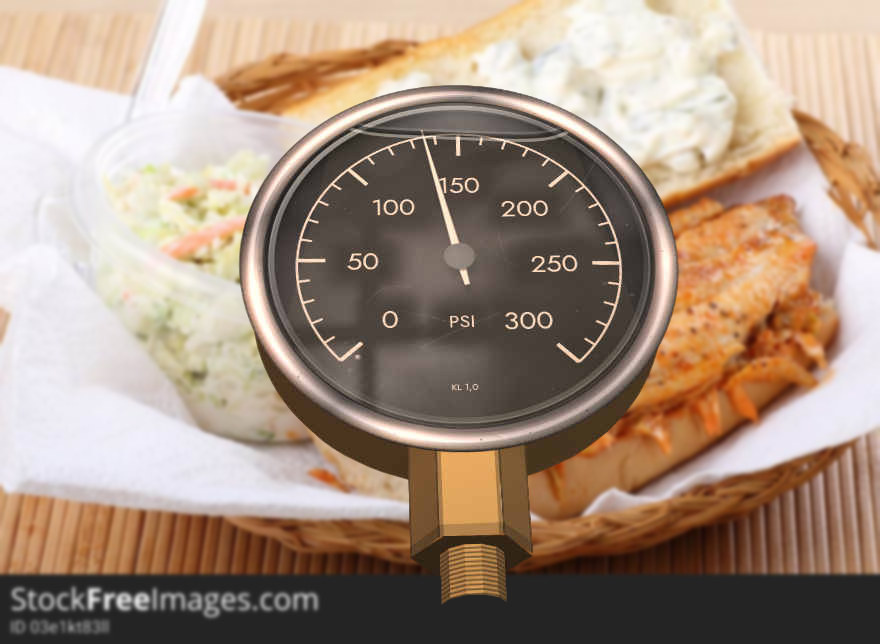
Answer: 135 (psi)
